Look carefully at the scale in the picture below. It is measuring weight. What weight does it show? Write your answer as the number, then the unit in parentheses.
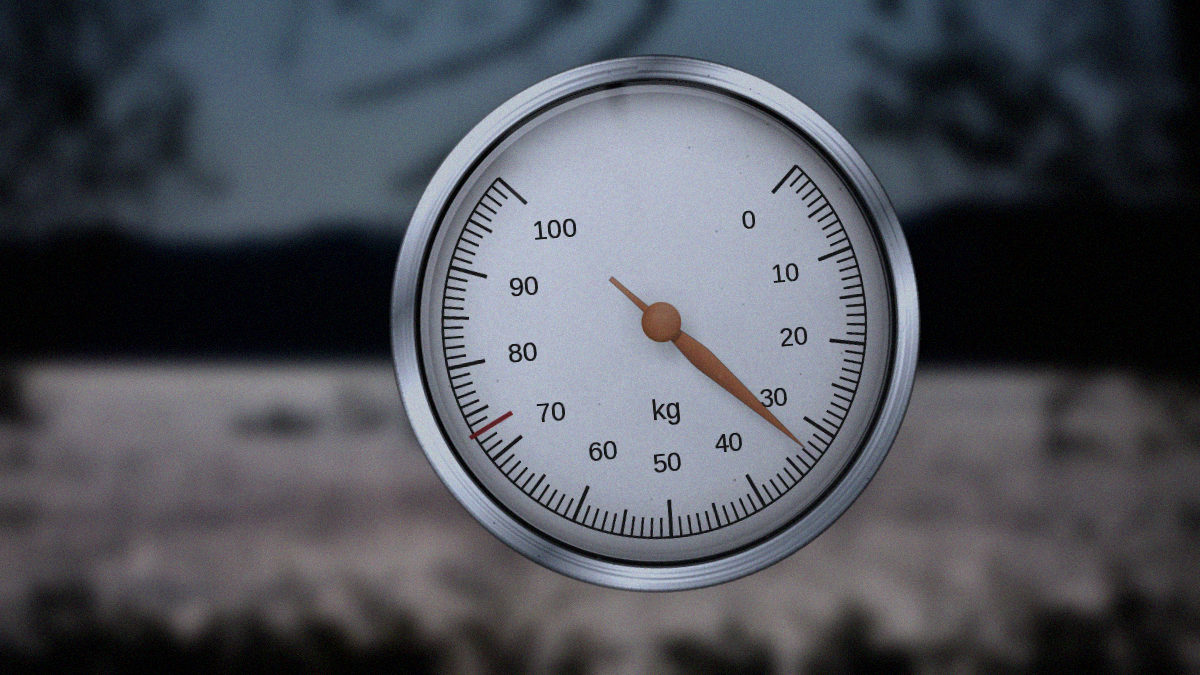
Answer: 33 (kg)
